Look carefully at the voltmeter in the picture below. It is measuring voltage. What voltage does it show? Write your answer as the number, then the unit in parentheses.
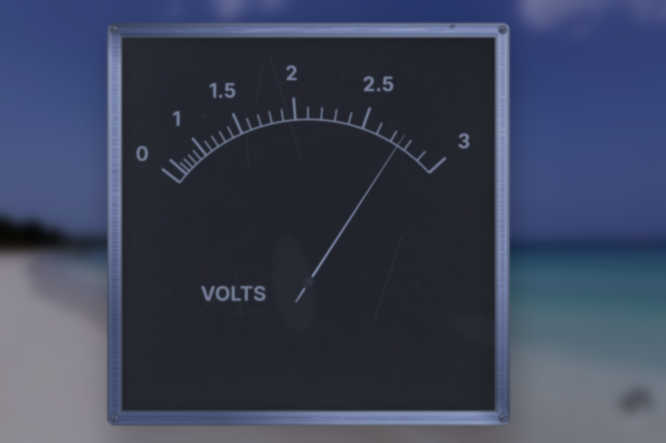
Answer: 2.75 (V)
